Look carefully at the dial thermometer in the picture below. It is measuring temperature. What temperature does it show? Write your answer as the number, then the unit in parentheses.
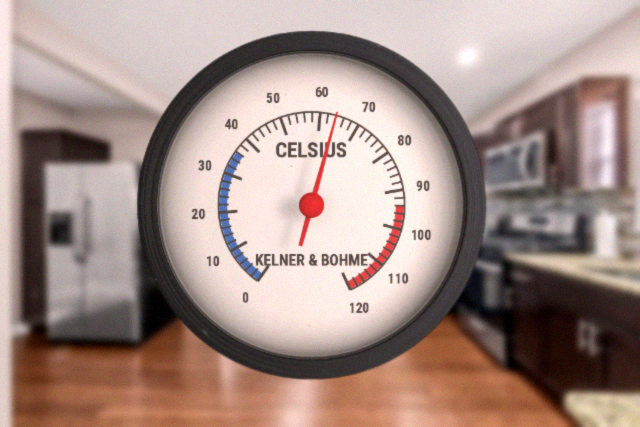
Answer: 64 (°C)
